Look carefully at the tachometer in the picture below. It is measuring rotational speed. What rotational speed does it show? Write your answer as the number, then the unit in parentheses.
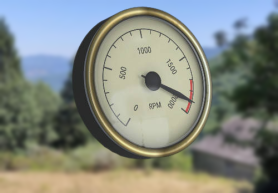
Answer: 1900 (rpm)
